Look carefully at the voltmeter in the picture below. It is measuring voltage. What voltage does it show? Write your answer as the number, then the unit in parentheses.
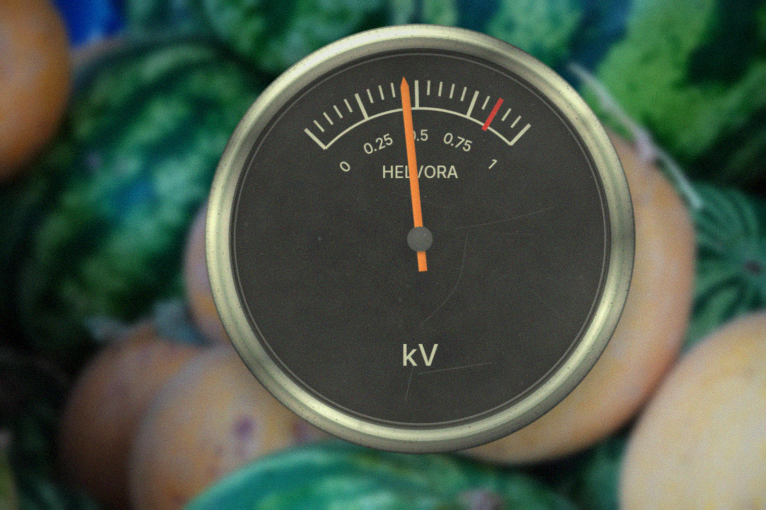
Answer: 0.45 (kV)
